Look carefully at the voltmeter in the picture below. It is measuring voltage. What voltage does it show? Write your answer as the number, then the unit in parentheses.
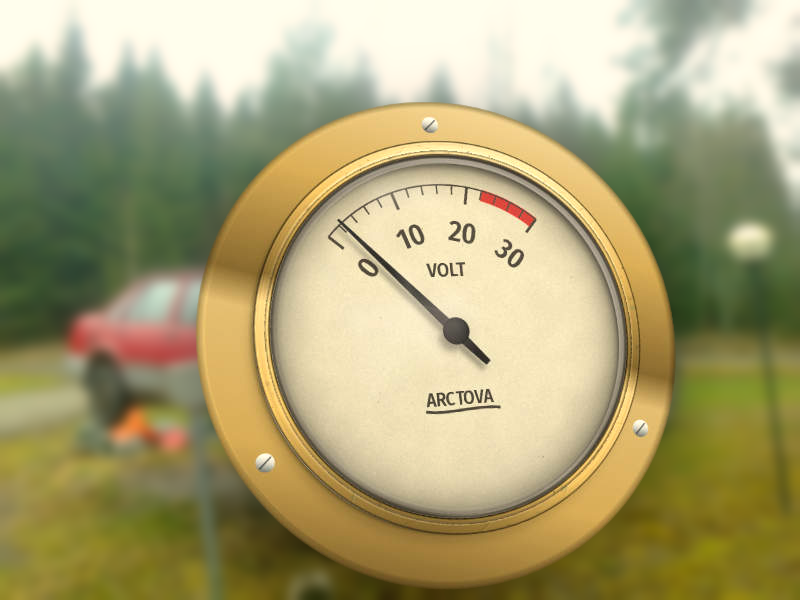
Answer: 2 (V)
